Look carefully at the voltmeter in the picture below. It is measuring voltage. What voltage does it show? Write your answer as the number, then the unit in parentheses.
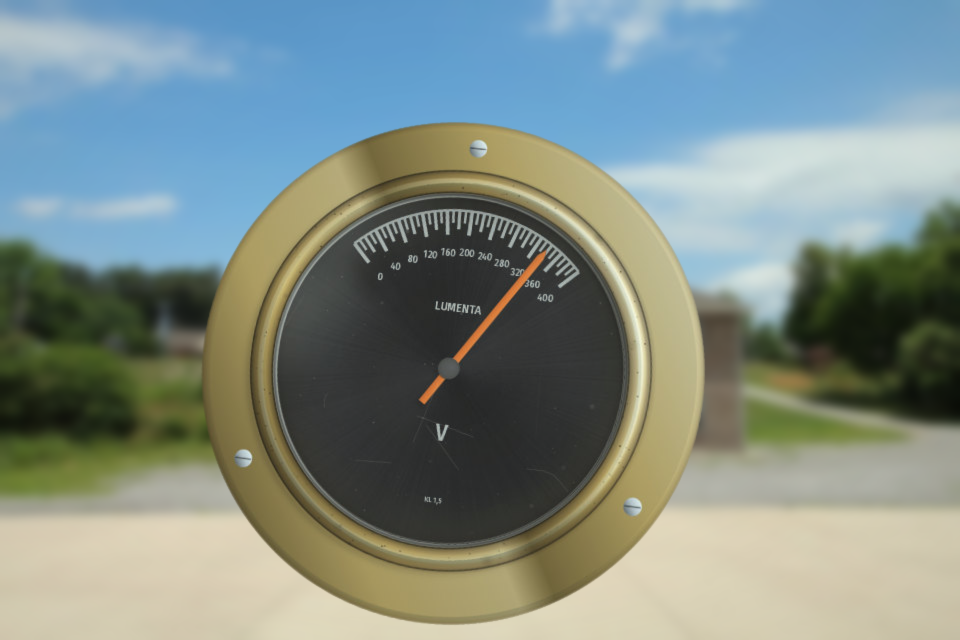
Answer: 340 (V)
